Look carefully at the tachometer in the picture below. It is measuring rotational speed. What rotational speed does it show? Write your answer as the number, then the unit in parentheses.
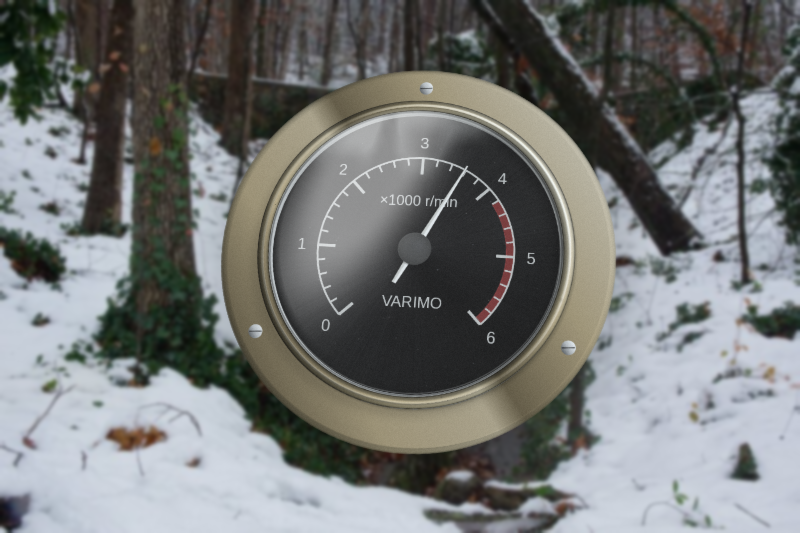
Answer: 3600 (rpm)
